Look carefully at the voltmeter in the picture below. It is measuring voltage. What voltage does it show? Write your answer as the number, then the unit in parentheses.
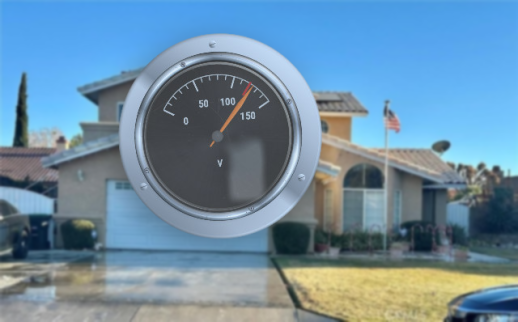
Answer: 125 (V)
